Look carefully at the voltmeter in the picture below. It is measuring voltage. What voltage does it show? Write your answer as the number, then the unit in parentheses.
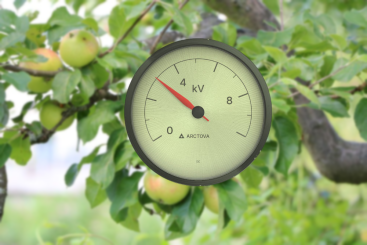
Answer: 3 (kV)
